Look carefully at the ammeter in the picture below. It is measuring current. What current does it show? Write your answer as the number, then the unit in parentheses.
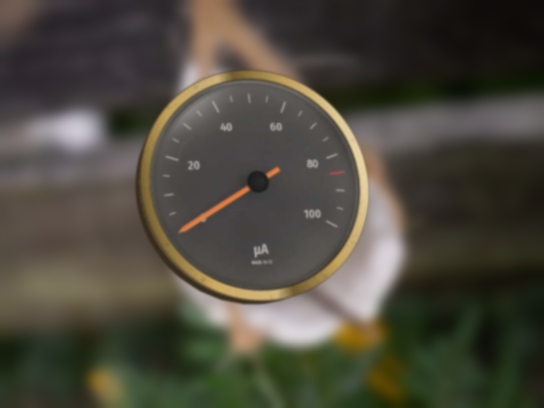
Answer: 0 (µA)
